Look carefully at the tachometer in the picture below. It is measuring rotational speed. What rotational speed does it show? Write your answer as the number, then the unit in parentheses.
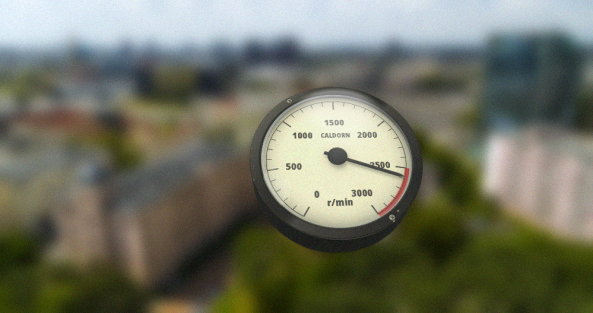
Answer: 2600 (rpm)
